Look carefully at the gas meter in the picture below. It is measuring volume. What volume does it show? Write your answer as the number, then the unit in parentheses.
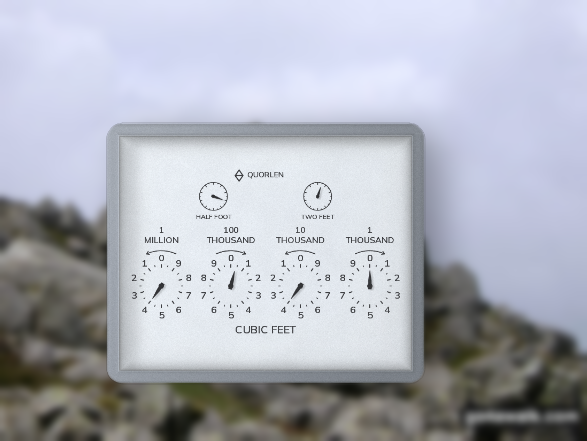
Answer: 404000 (ft³)
